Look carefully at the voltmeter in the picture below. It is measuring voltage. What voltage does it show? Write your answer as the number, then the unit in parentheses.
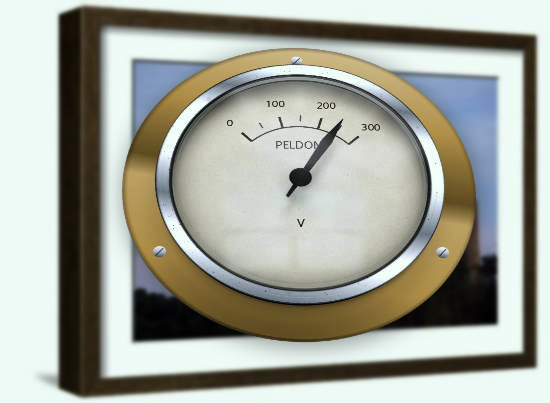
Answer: 250 (V)
